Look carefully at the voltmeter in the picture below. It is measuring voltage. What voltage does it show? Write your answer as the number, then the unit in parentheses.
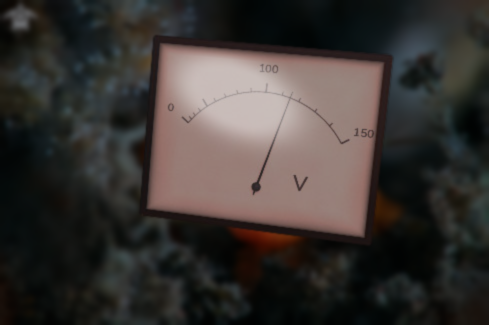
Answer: 115 (V)
